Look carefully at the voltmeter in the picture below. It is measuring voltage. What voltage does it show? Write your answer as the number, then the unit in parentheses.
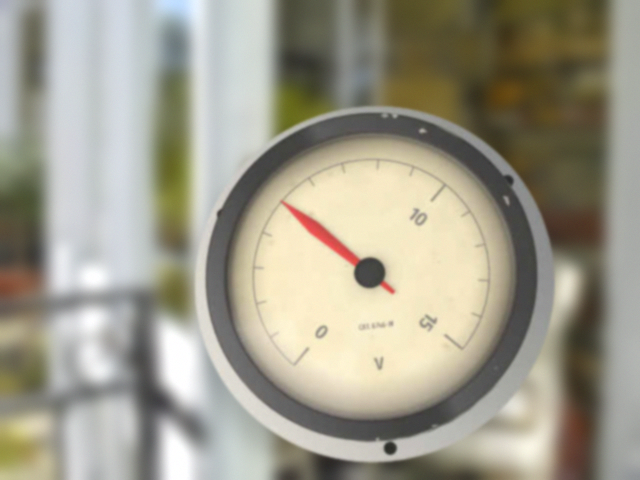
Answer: 5 (V)
